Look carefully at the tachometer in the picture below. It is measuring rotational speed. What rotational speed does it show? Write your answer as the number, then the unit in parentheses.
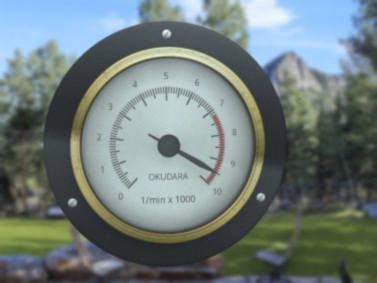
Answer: 9500 (rpm)
